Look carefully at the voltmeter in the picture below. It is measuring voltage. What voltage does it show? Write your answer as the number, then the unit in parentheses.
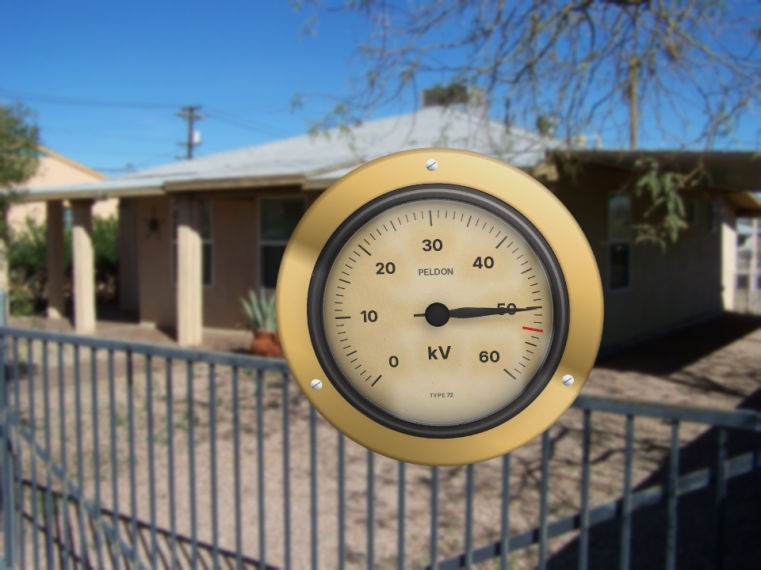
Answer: 50 (kV)
